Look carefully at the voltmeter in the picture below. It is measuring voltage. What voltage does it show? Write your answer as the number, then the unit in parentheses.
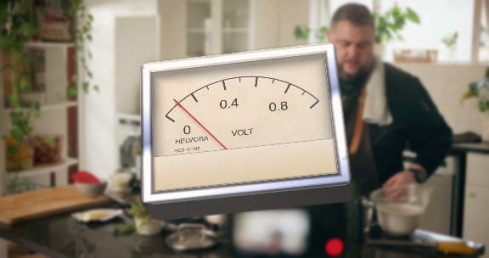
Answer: 0.1 (V)
